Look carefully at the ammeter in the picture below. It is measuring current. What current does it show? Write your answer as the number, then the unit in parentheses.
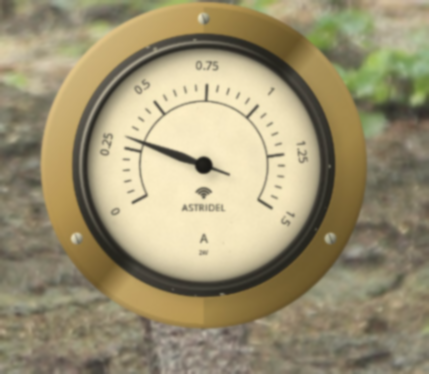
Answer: 0.3 (A)
